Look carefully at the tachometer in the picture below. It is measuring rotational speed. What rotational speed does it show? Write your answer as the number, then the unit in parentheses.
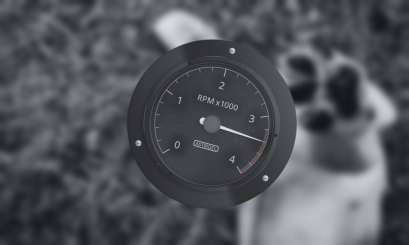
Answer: 3400 (rpm)
